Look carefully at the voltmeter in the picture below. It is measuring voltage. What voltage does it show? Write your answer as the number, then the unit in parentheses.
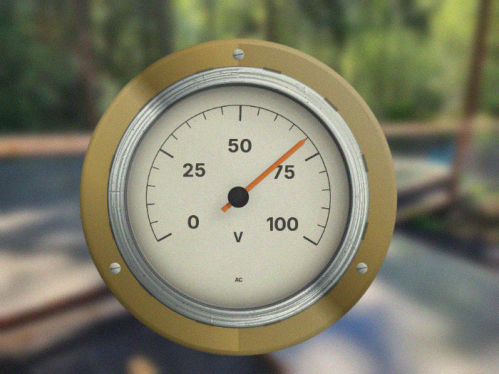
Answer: 70 (V)
